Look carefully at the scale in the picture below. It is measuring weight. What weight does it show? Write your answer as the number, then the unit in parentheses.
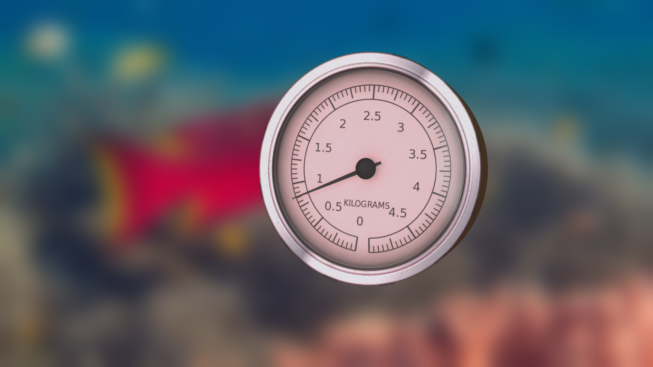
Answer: 0.85 (kg)
